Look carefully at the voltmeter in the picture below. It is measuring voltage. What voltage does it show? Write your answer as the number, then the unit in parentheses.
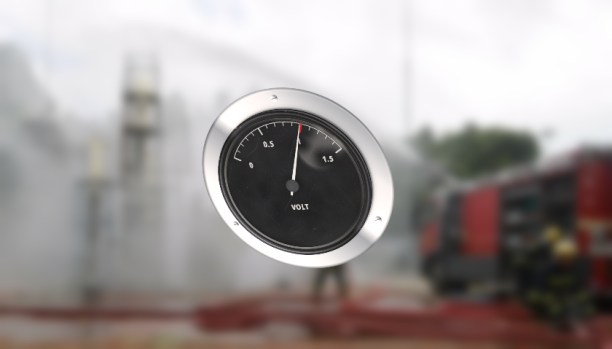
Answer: 1 (V)
